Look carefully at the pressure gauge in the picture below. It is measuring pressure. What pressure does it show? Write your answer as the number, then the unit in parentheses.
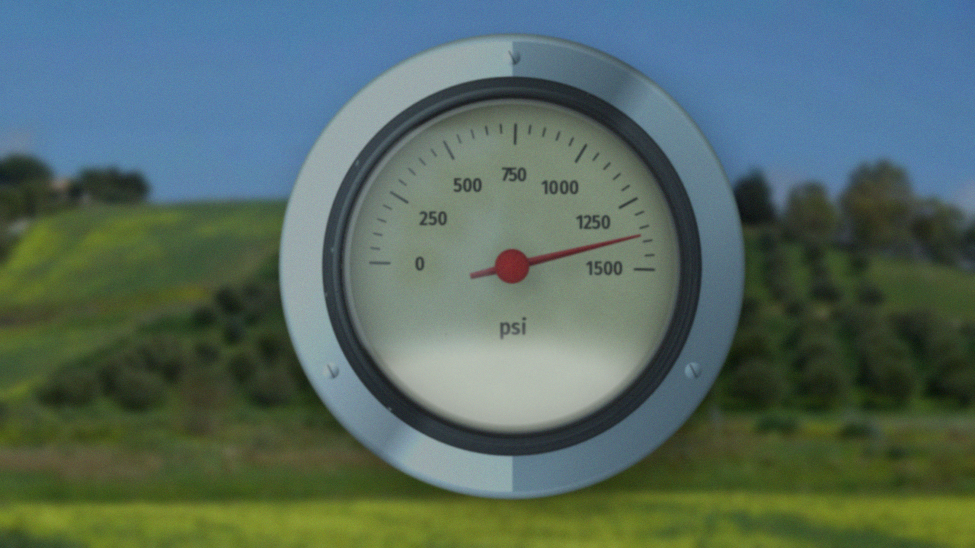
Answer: 1375 (psi)
